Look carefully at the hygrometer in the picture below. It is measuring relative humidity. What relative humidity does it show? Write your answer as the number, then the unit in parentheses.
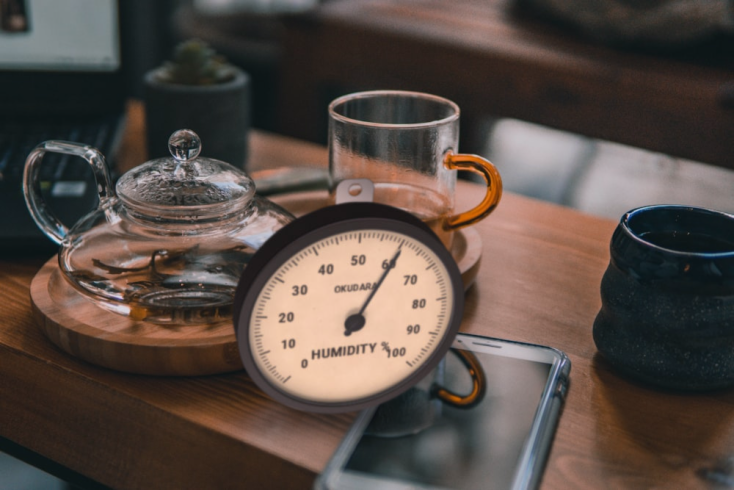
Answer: 60 (%)
